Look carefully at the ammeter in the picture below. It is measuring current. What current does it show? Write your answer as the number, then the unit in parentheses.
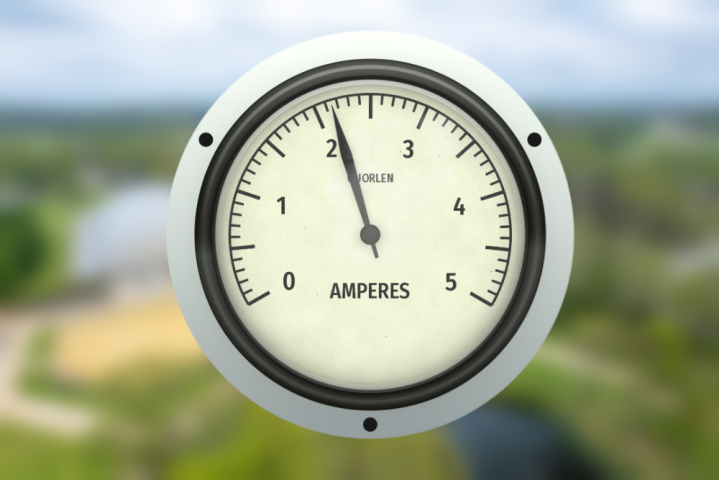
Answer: 2.15 (A)
